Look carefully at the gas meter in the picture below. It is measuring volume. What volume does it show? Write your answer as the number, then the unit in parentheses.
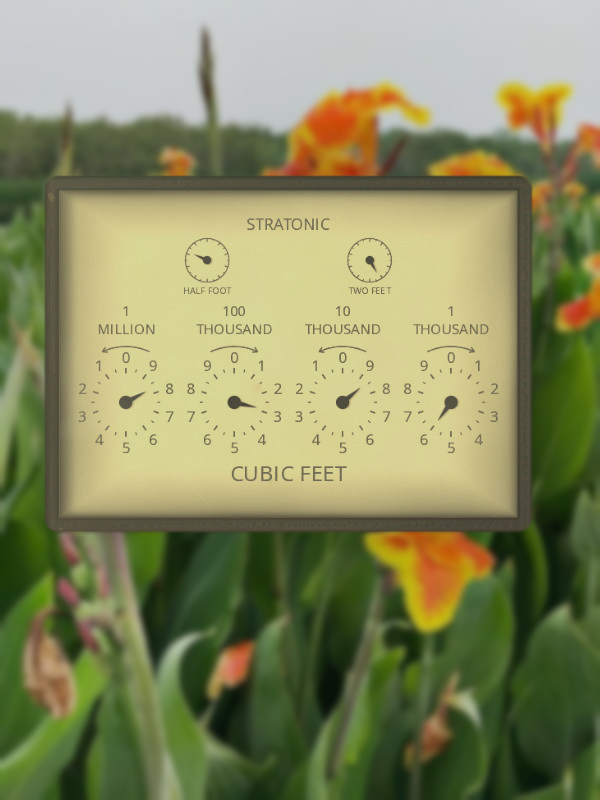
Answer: 828600 (ft³)
